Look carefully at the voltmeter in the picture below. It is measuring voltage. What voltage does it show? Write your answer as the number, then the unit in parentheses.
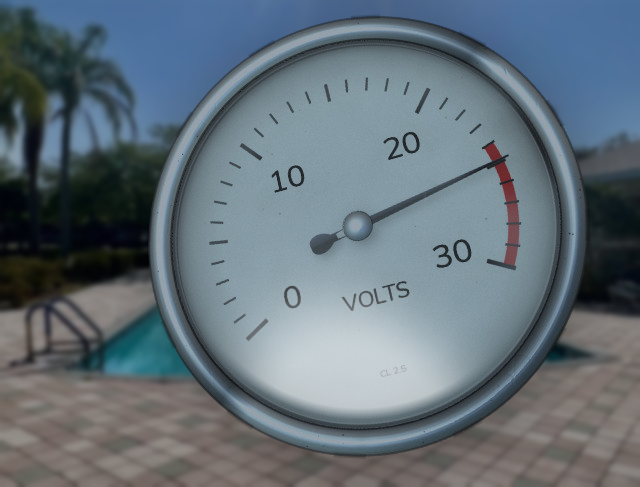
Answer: 25 (V)
